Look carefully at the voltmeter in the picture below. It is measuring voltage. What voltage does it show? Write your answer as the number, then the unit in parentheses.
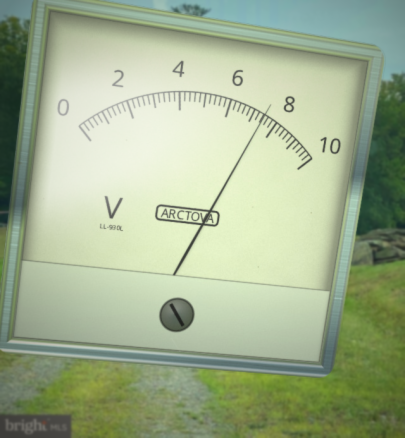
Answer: 7.4 (V)
